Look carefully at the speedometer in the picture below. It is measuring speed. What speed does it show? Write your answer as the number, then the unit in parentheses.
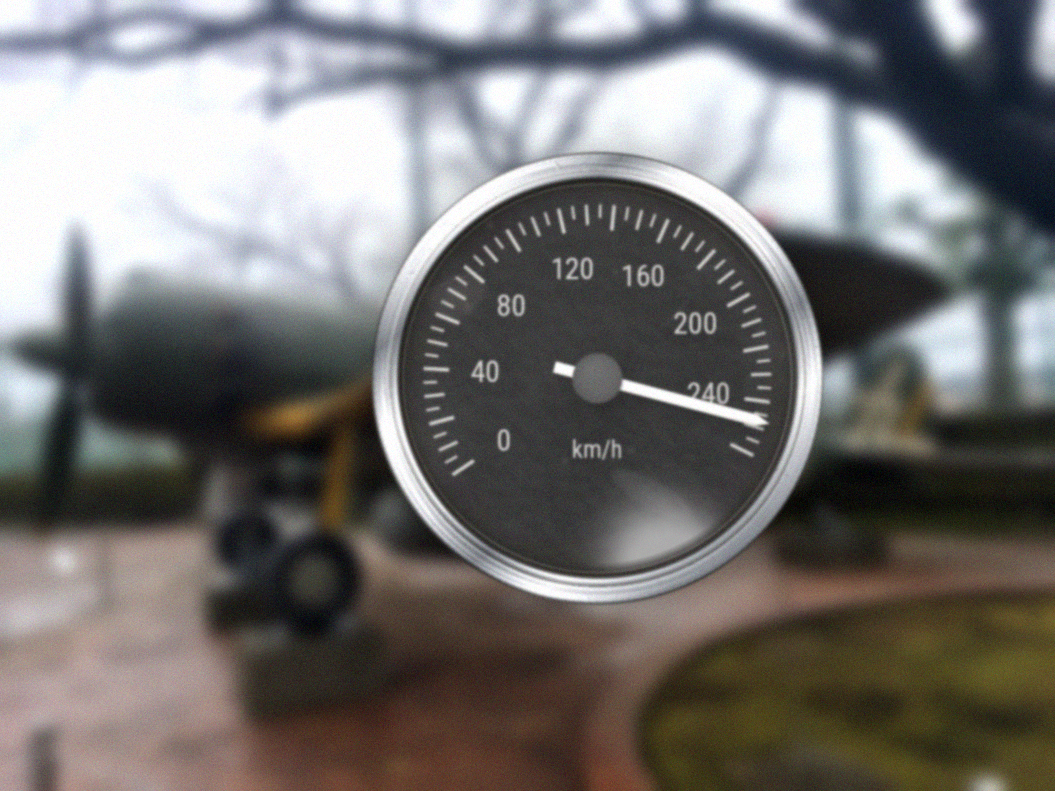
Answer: 247.5 (km/h)
